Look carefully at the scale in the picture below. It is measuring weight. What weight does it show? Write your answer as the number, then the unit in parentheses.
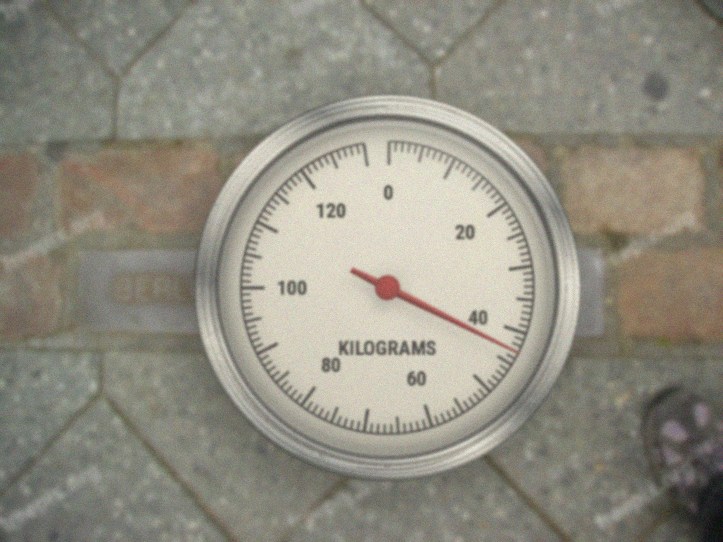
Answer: 43 (kg)
